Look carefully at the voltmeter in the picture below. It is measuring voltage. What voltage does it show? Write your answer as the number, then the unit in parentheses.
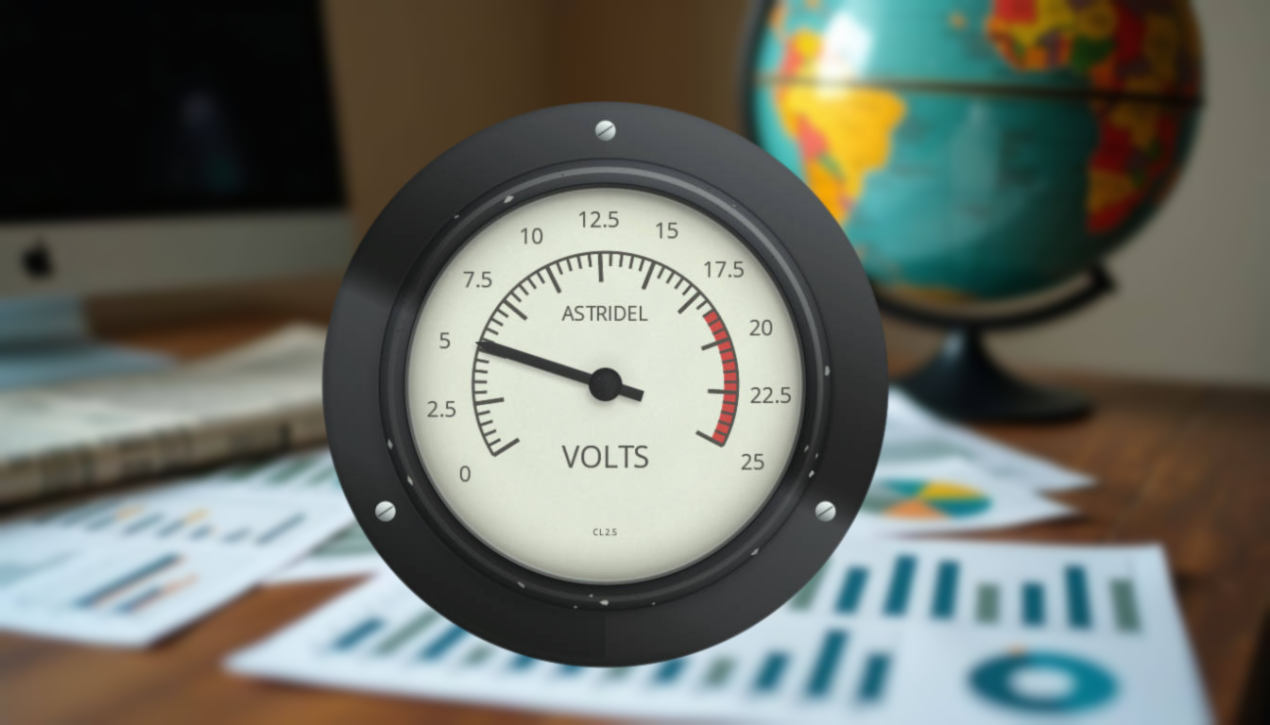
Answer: 5.25 (V)
